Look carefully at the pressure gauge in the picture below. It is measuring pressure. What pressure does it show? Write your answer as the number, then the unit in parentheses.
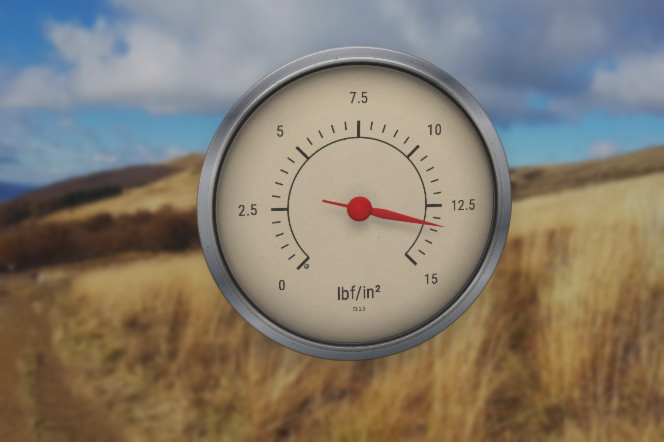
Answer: 13.25 (psi)
